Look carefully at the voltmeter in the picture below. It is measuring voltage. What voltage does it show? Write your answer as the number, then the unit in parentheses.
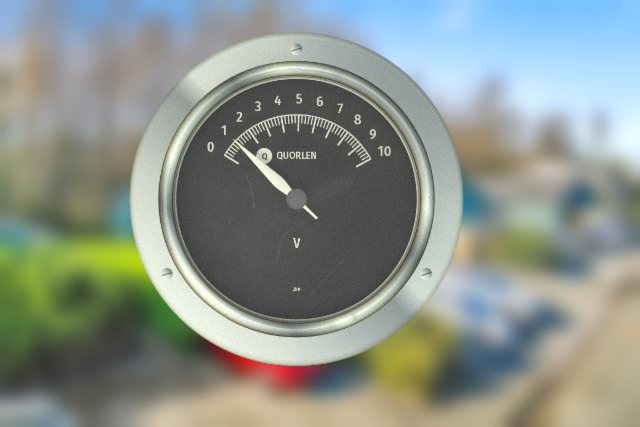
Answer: 1 (V)
